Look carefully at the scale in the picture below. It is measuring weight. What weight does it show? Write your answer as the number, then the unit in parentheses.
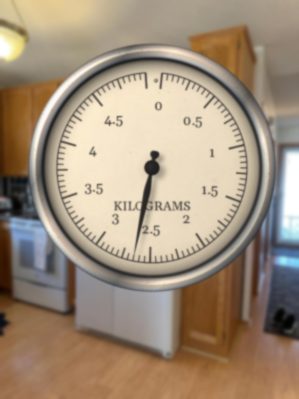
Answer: 2.65 (kg)
